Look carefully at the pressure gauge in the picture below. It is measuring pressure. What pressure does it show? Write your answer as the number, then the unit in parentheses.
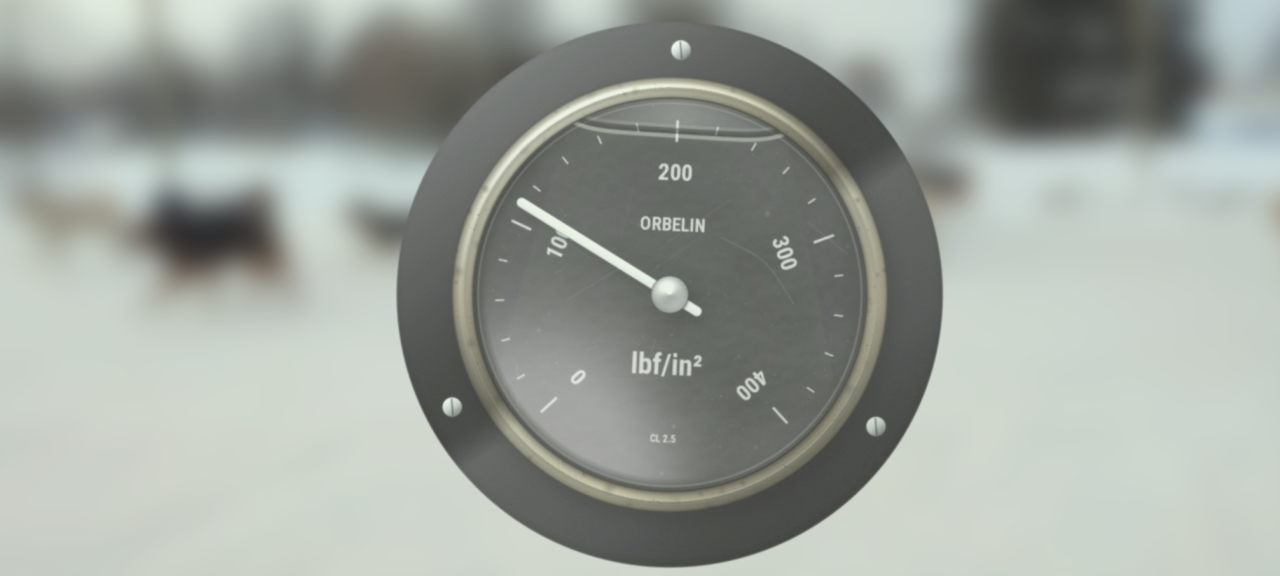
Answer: 110 (psi)
